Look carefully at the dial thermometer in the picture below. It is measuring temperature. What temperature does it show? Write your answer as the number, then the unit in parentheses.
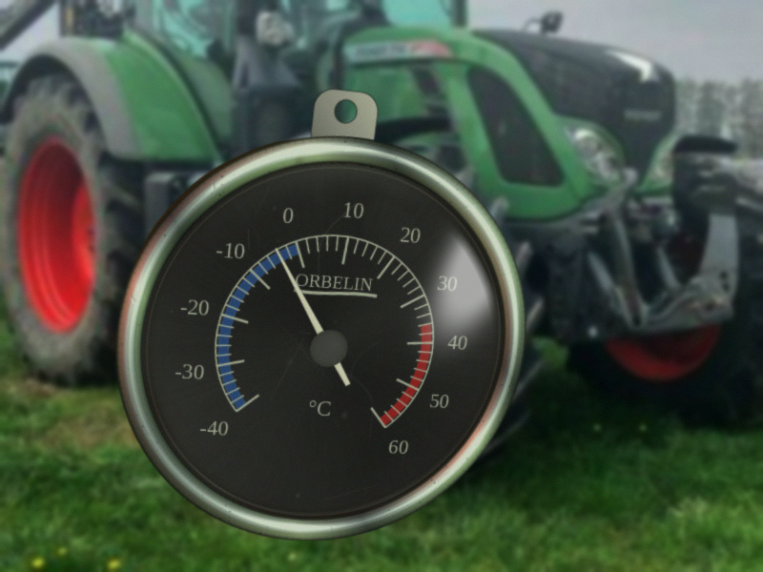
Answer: -4 (°C)
